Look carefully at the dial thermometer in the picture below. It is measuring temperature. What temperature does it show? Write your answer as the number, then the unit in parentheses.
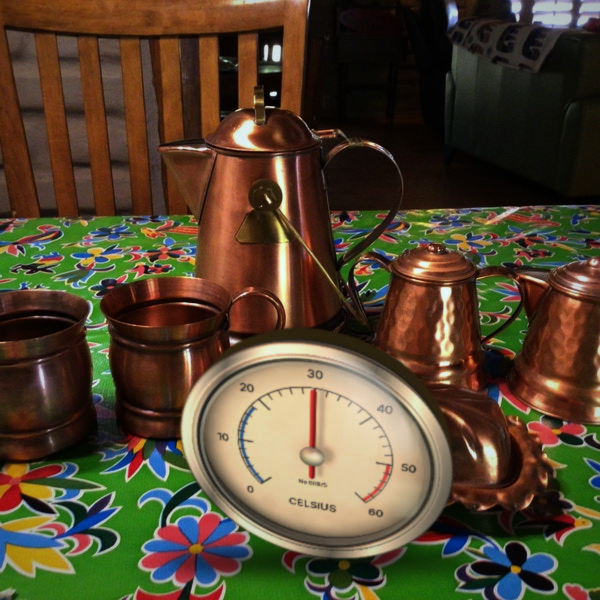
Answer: 30 (°C)
